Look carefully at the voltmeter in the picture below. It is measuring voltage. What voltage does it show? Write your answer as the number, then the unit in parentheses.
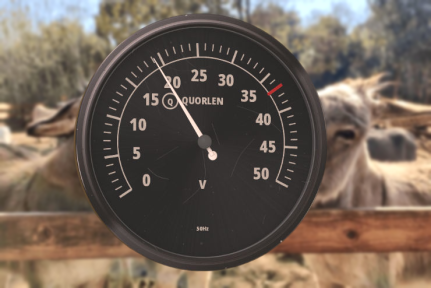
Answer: 19 (V)
